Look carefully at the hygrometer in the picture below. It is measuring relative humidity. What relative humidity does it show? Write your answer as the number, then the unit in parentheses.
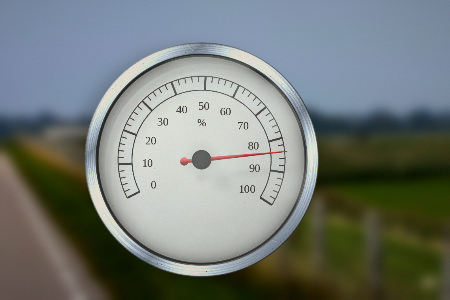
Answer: 84 (%)
